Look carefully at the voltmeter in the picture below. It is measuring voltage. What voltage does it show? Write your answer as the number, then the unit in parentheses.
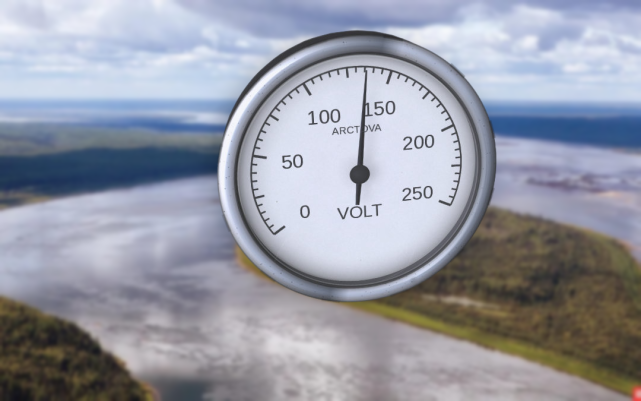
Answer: 135 (V)
